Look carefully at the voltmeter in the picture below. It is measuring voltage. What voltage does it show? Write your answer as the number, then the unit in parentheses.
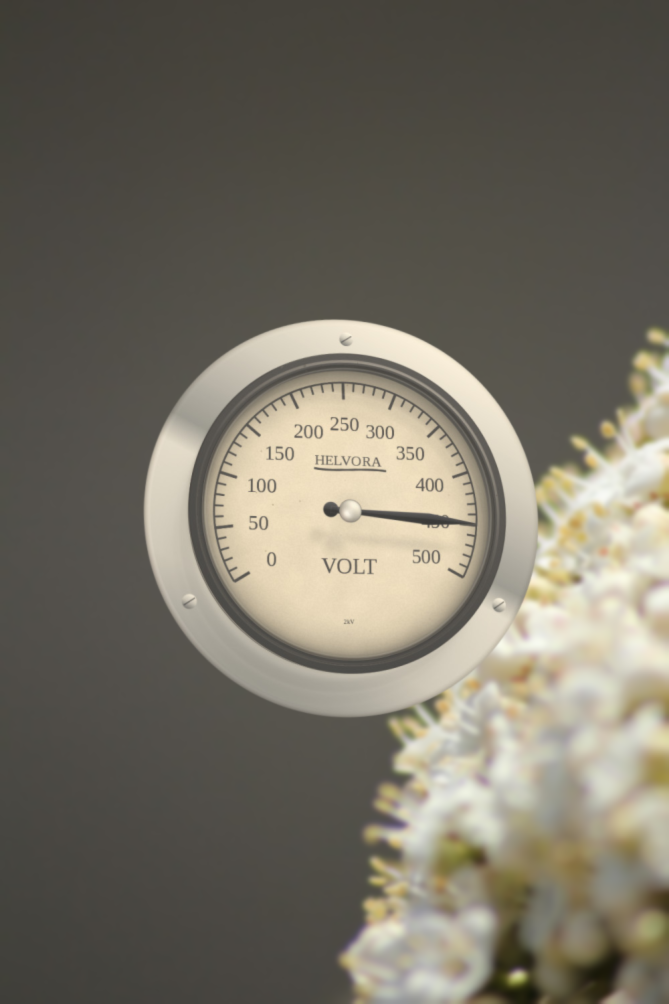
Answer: 450 (V)
